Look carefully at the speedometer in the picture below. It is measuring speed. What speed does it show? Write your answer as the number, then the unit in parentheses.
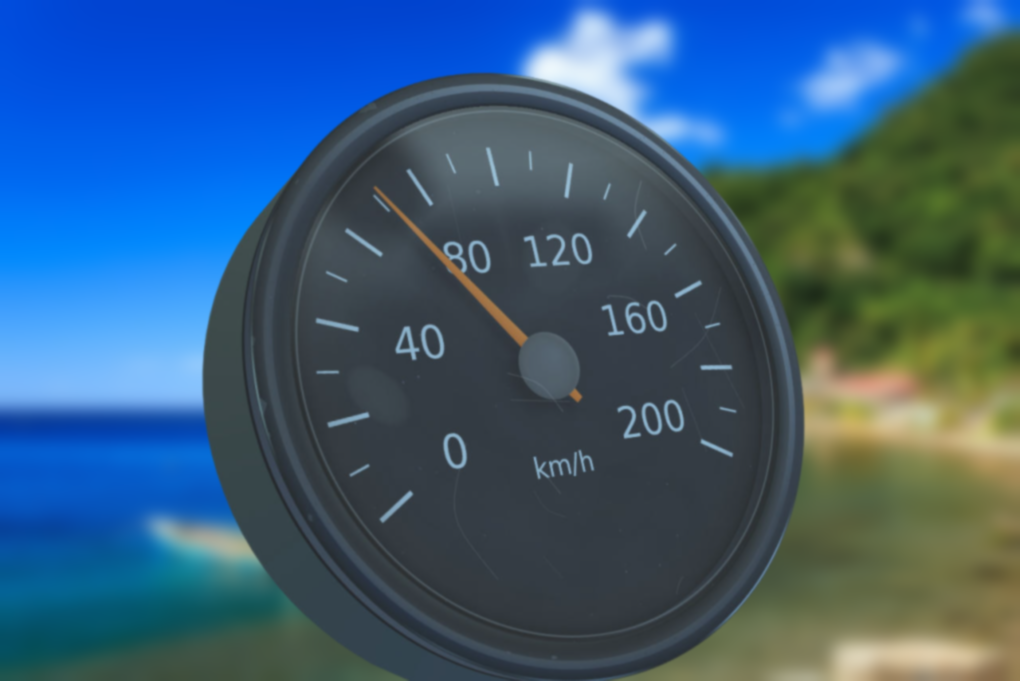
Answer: 70 (km/h)
